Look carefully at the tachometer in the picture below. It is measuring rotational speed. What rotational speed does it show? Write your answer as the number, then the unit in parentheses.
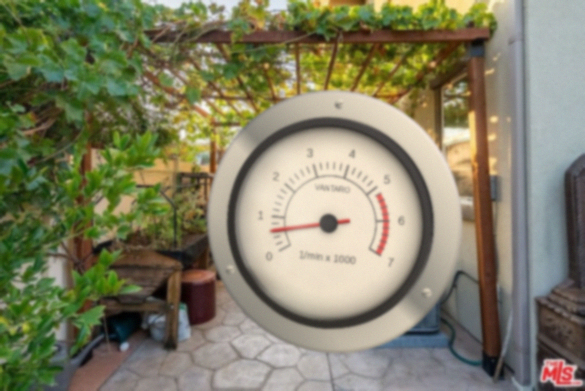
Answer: 600 (rpm)
